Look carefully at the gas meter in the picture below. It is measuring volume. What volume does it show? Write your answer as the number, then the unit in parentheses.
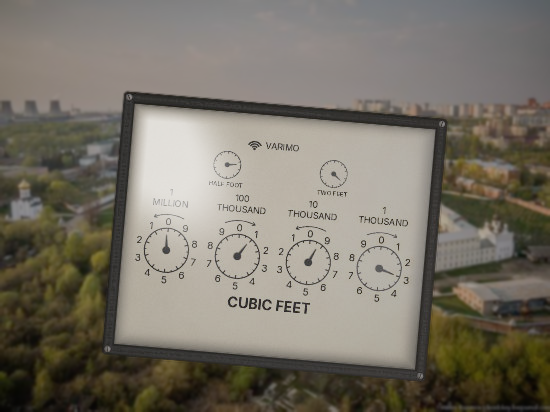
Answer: 9300 (ft³)
